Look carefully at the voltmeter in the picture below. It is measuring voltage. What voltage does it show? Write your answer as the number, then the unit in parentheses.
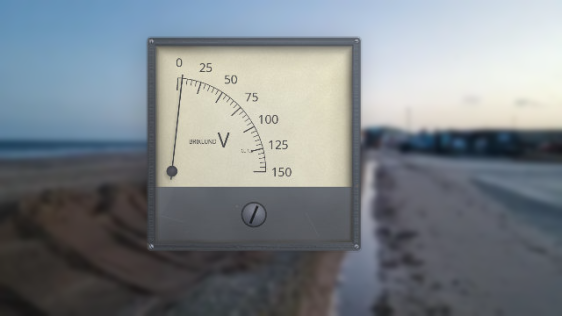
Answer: 5 (V)
